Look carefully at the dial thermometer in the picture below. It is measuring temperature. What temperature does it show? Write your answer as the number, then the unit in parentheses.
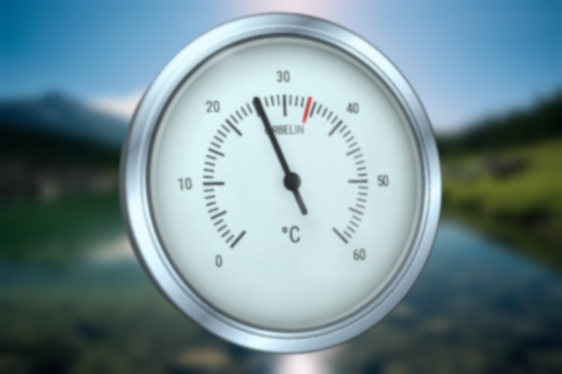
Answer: 25 (°C)
